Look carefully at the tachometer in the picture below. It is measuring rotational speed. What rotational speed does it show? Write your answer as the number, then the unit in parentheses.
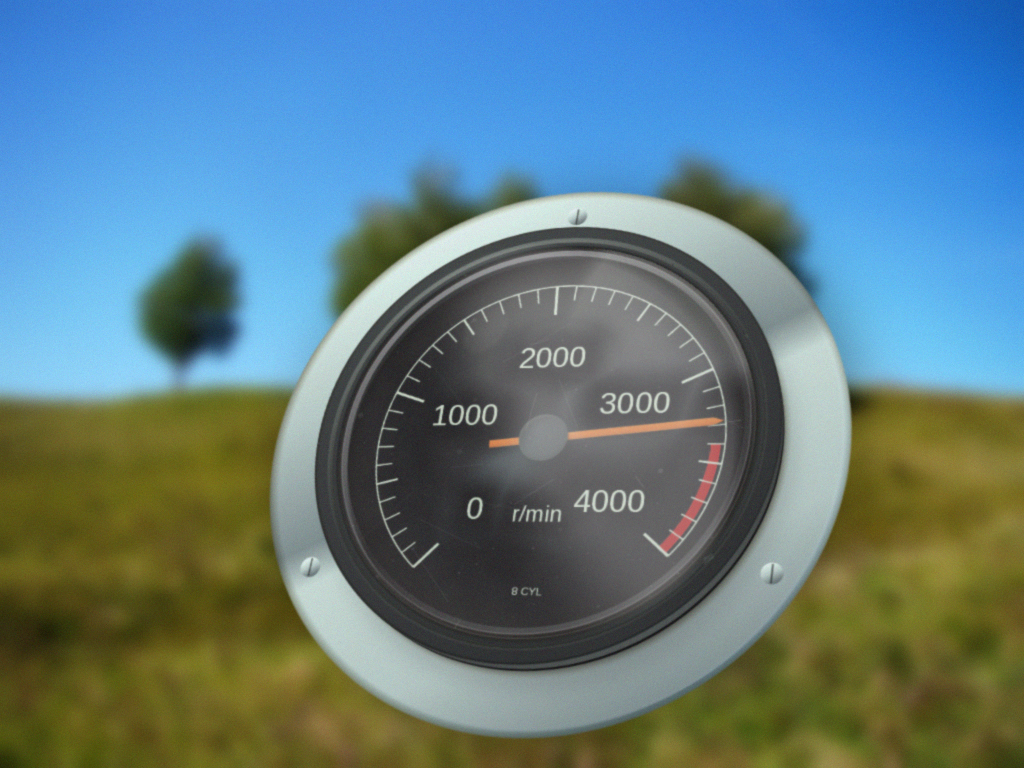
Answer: 3300 (rpm)
